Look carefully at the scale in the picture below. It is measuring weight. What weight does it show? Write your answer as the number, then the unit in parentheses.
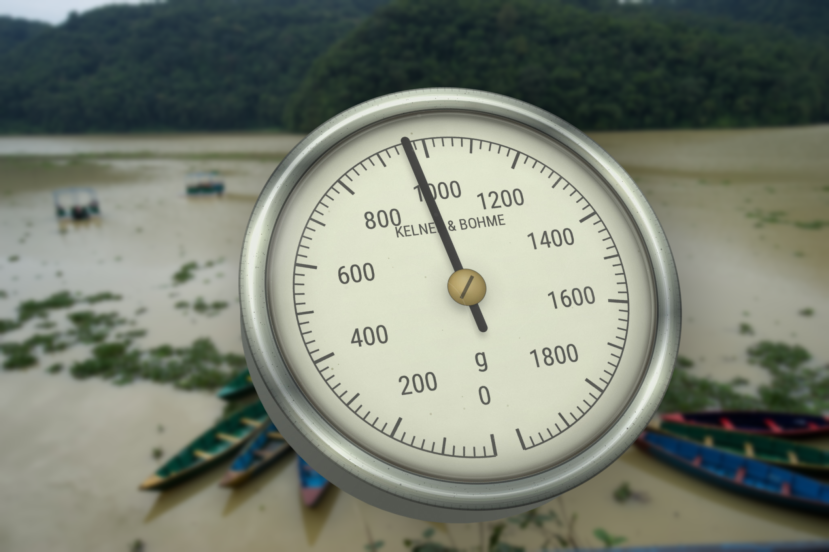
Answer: 960 (g)
